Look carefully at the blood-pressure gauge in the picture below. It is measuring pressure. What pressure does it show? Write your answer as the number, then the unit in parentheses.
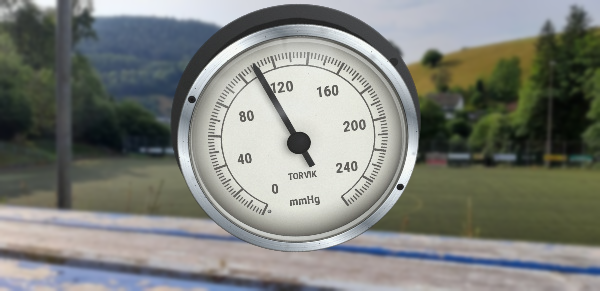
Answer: 110 (mmHg)
